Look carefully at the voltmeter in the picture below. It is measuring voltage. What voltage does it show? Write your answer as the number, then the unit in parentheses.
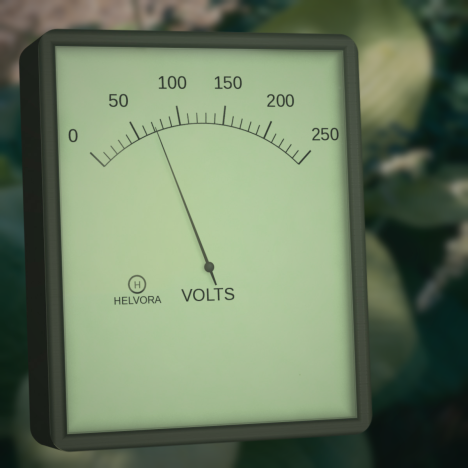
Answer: 70 (V)
